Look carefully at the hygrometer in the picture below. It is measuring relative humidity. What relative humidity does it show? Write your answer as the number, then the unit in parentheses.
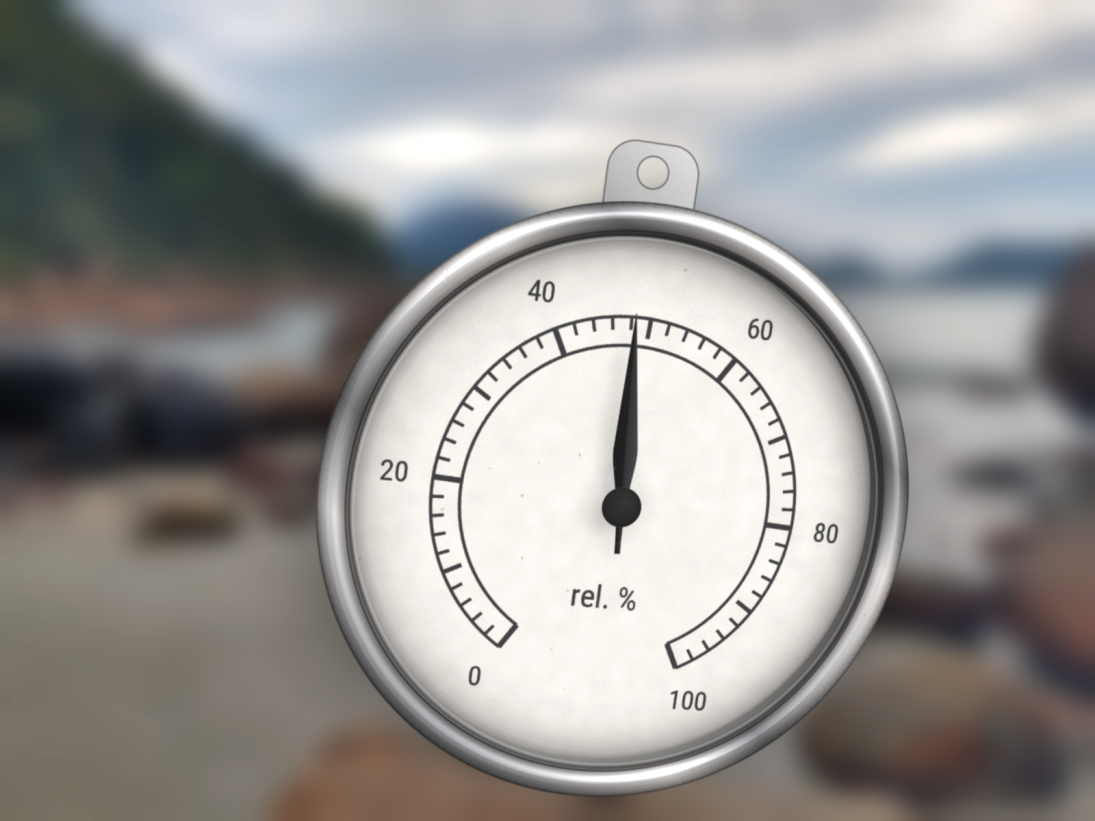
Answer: 48 (%)
